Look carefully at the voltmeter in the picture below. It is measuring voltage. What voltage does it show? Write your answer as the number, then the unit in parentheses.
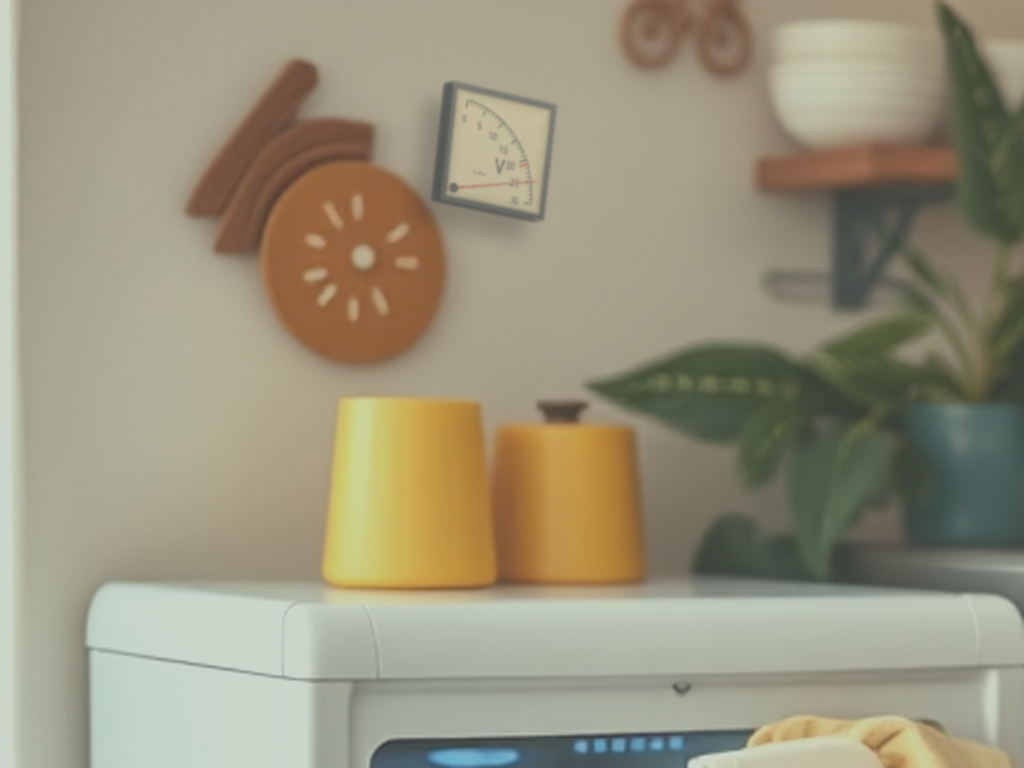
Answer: 25 (V)
